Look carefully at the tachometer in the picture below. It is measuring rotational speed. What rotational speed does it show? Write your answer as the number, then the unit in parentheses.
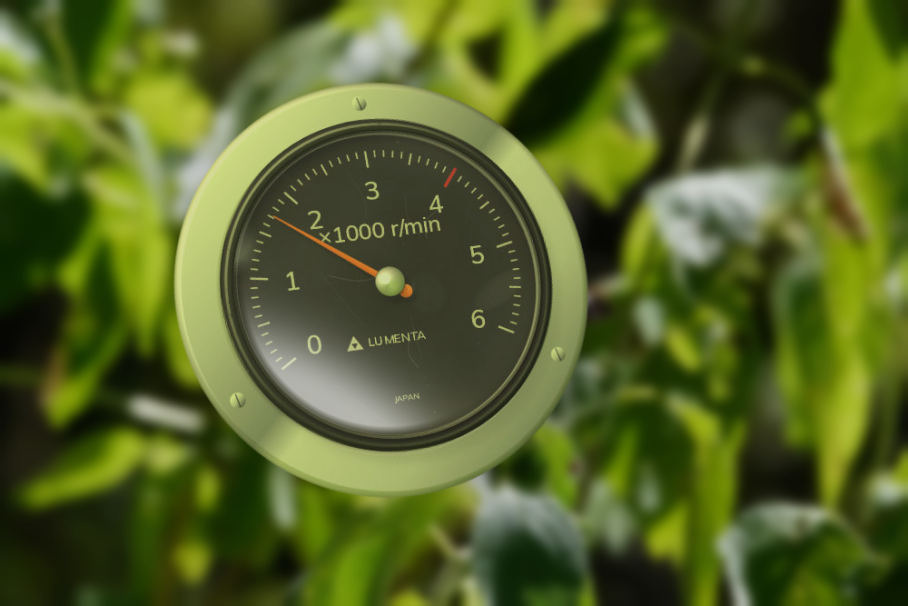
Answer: 1700 (rpm)
